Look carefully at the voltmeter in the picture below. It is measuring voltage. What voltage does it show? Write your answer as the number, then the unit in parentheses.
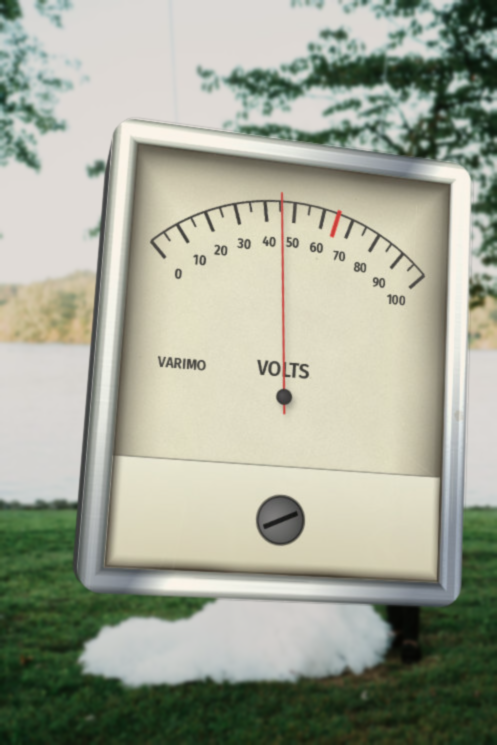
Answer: 45 (V)
